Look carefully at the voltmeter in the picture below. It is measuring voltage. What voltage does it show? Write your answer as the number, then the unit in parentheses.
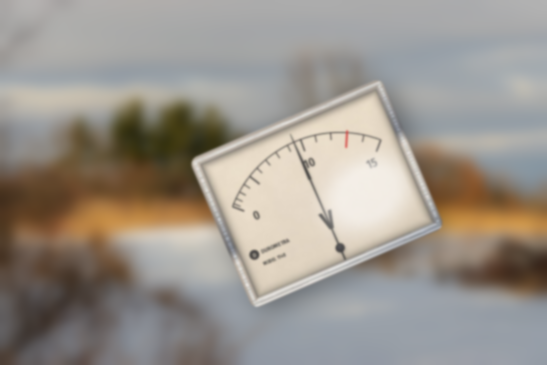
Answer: 9.5 (V)
